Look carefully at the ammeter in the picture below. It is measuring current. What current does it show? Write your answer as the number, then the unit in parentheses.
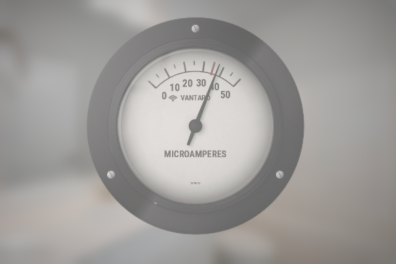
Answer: 37.5 (µA)
